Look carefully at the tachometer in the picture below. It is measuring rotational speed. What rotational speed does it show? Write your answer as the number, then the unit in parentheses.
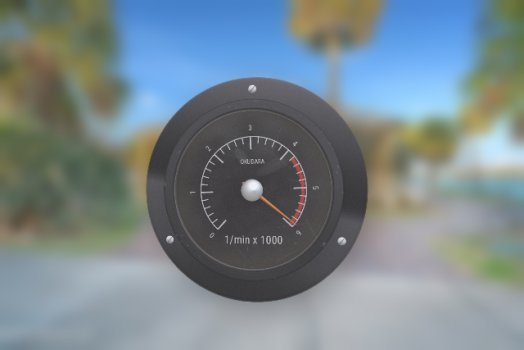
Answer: 5900 (rpm)
